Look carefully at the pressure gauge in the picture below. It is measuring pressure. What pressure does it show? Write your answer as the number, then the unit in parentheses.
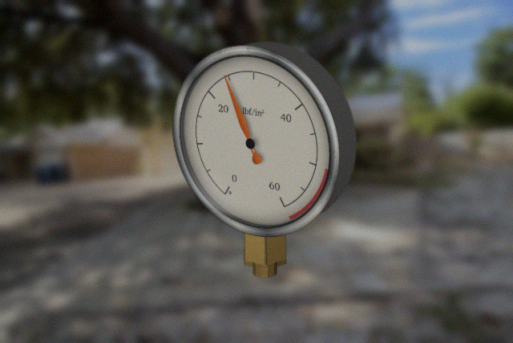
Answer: 25 (psi)
